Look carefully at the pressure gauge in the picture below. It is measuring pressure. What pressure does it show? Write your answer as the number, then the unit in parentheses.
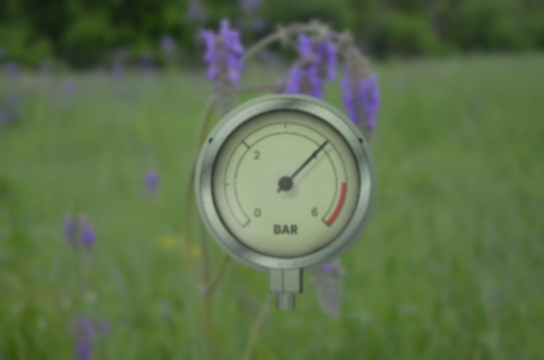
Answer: 4 (bar)
